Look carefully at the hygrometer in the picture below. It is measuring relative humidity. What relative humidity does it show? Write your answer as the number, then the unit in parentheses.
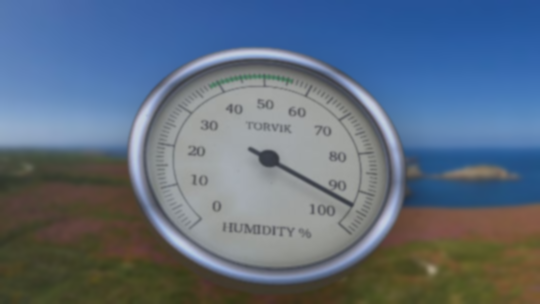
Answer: 95 (%)
